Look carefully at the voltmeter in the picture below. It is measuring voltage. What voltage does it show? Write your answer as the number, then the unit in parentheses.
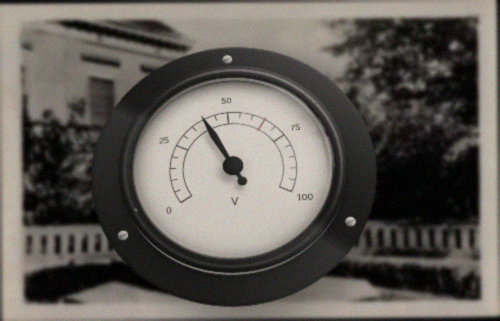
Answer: 40 (V)
